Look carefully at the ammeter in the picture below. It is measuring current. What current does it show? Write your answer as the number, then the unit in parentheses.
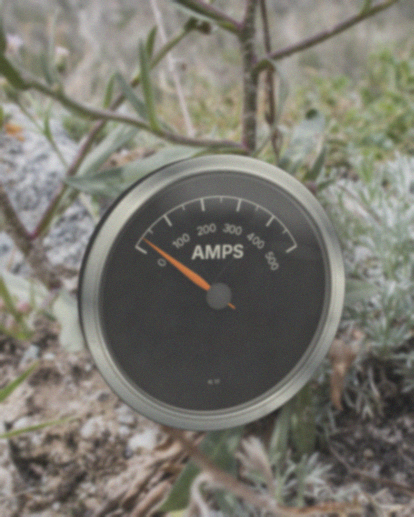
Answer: 25 (A)
